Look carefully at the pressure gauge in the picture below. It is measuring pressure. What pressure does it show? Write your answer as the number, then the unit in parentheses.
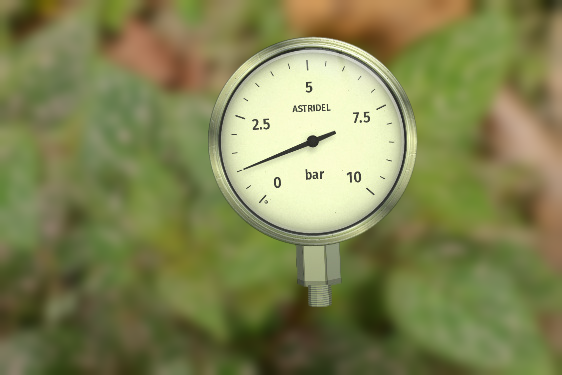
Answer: 1 (bar)
